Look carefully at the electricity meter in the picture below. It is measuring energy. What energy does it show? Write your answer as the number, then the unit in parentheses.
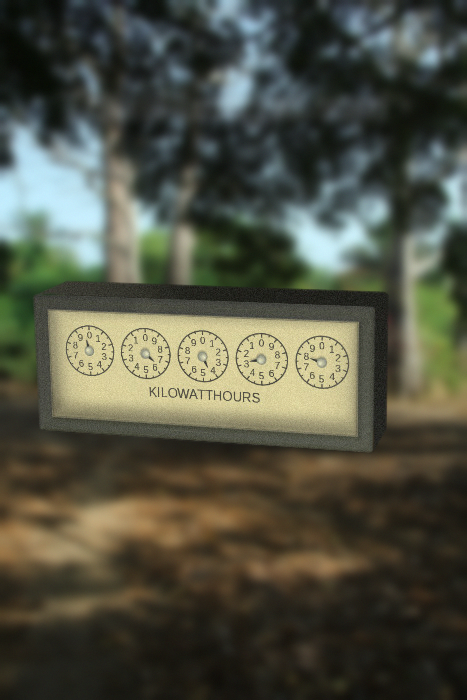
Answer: 96428 (kWh)
